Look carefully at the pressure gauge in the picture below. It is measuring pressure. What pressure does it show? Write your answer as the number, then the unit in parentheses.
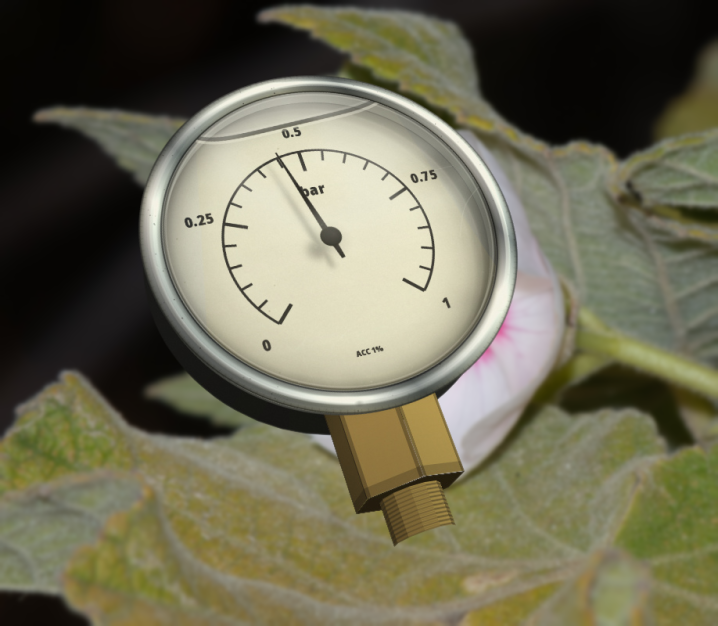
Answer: 0.45 (bar)
